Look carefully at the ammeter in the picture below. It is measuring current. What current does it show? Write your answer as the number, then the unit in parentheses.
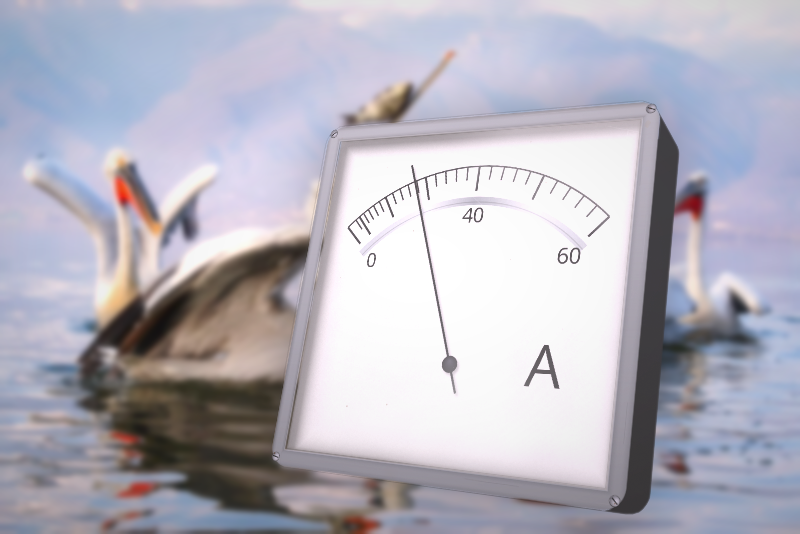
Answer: 28 (A)
